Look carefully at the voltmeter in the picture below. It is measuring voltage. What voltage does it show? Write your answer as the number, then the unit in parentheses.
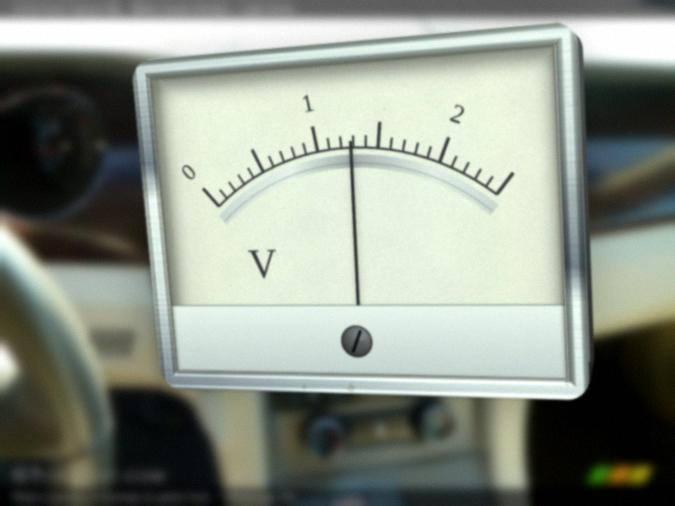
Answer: 1.3 (V)
